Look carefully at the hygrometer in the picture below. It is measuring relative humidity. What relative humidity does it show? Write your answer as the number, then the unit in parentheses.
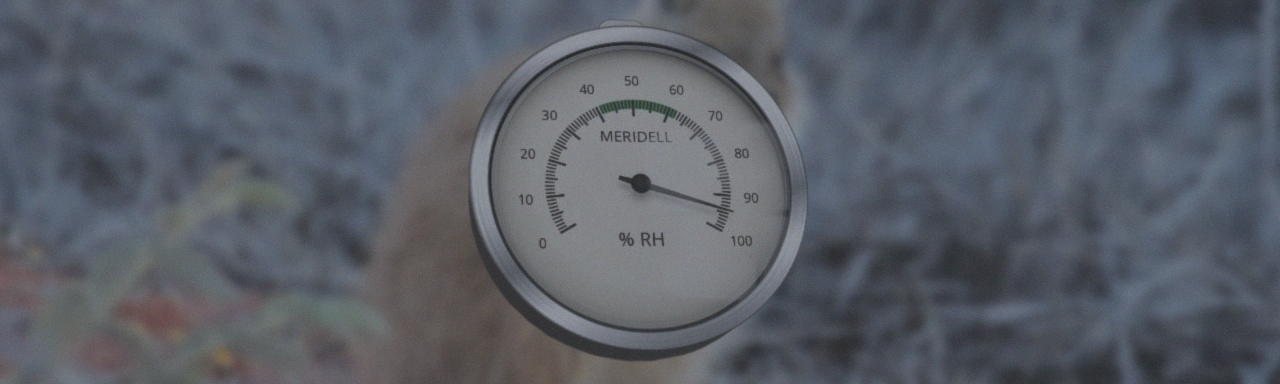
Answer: 95 (%)
